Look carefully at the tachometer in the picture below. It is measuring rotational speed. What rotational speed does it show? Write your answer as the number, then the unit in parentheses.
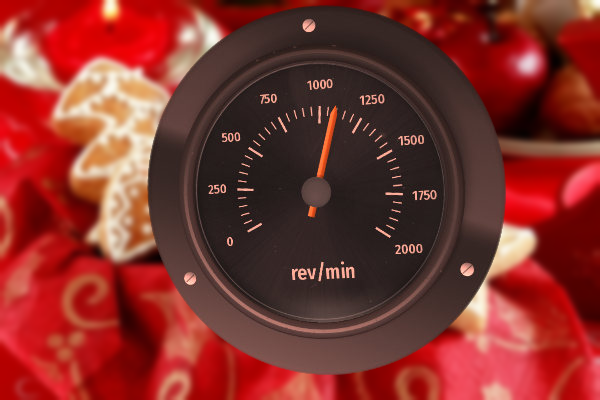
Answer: 1100 (rpm)
